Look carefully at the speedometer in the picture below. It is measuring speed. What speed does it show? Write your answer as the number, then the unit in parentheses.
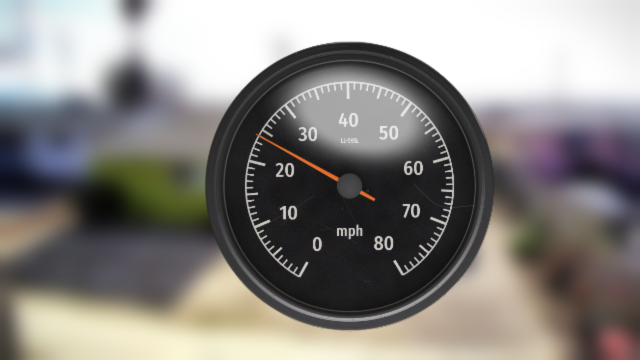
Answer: 24 (mph)
